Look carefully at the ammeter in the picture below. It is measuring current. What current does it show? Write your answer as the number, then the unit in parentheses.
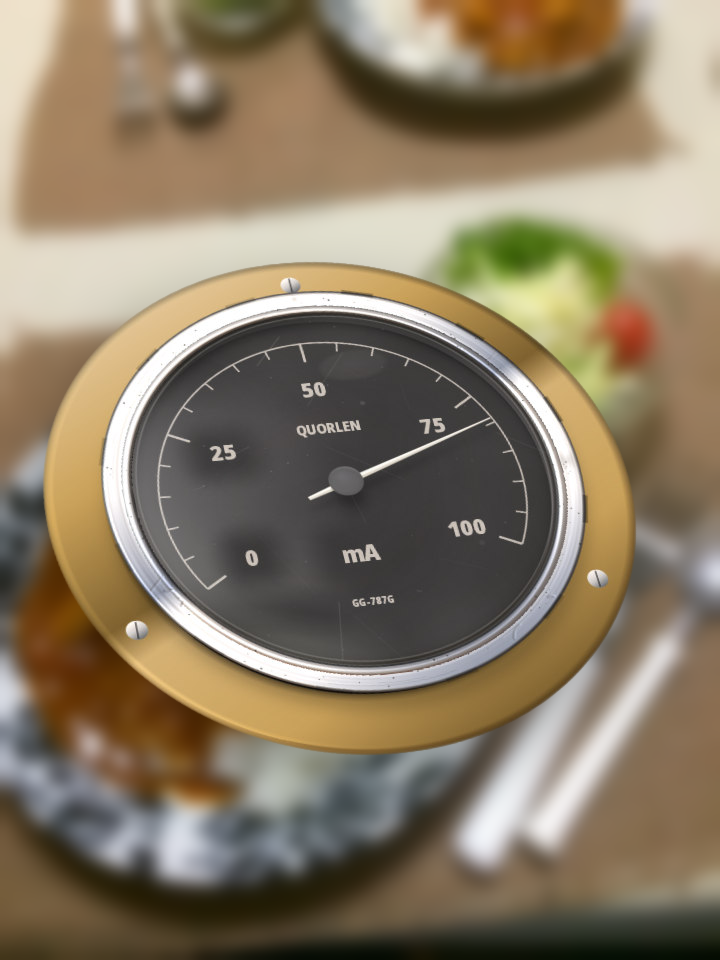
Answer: 80 (mA)
